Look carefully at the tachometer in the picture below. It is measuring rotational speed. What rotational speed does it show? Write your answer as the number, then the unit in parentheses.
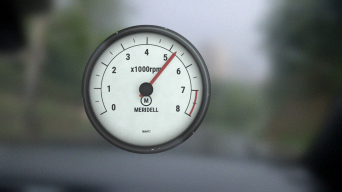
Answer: 5250 (rpm)
